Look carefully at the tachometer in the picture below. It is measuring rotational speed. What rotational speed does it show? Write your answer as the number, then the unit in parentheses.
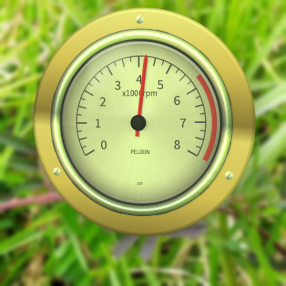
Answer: 4250 (rpm)
